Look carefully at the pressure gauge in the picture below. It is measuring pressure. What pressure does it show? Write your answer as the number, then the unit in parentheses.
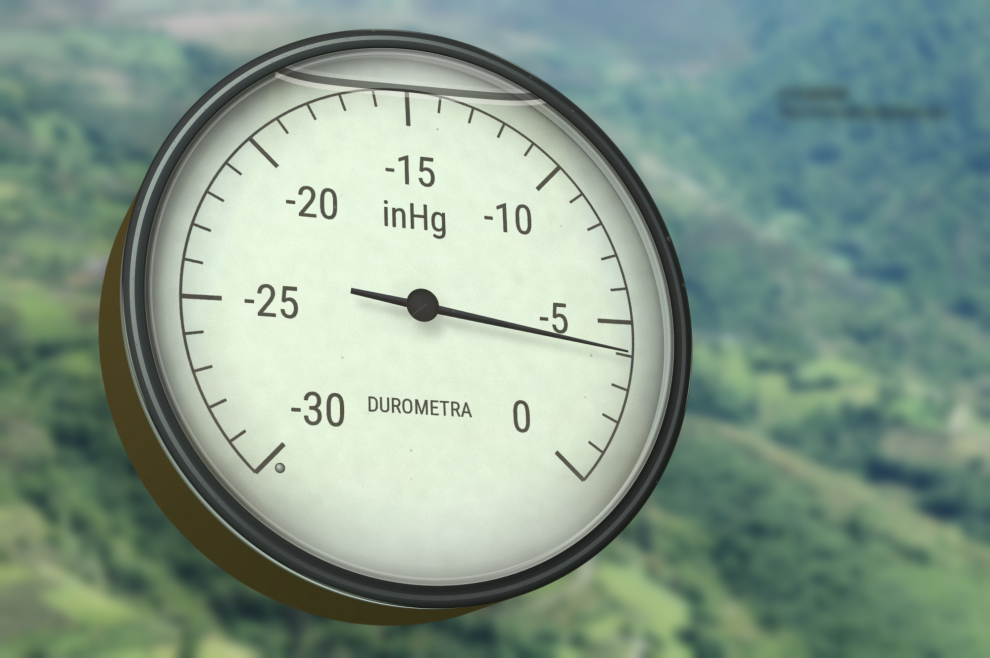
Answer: -4 (inHg)
